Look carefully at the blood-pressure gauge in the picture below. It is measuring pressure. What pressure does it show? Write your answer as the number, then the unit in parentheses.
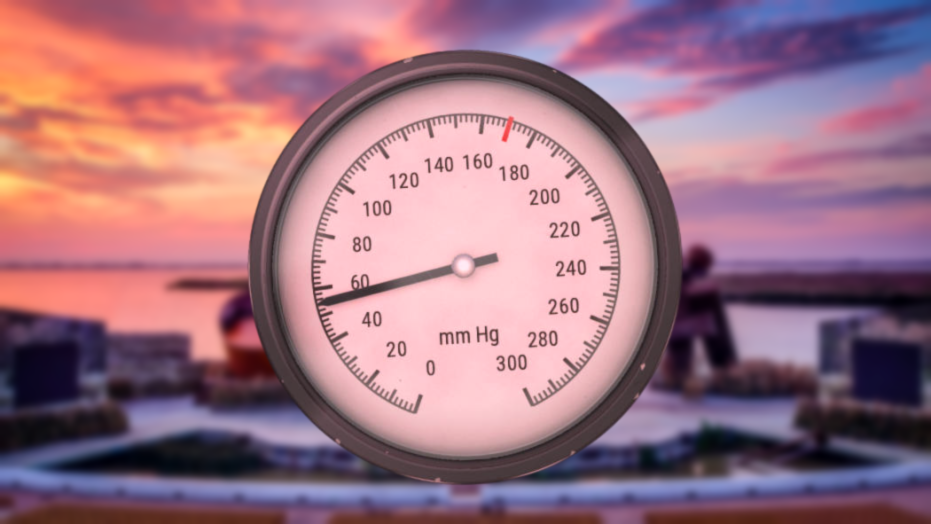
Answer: 54 (mmHg)
